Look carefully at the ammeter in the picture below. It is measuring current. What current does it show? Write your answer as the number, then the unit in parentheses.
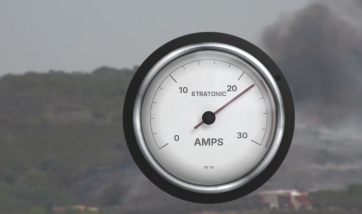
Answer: 22 (A)
